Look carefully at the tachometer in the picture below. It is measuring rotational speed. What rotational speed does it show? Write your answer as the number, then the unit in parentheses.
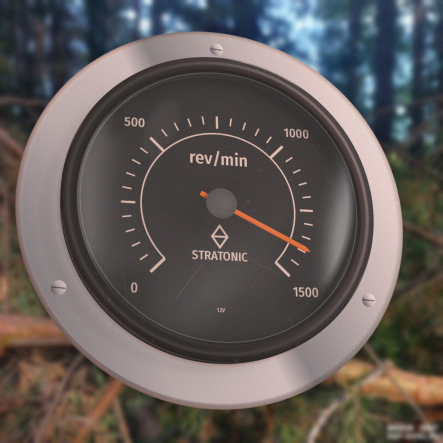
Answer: 1400 (rpm)
